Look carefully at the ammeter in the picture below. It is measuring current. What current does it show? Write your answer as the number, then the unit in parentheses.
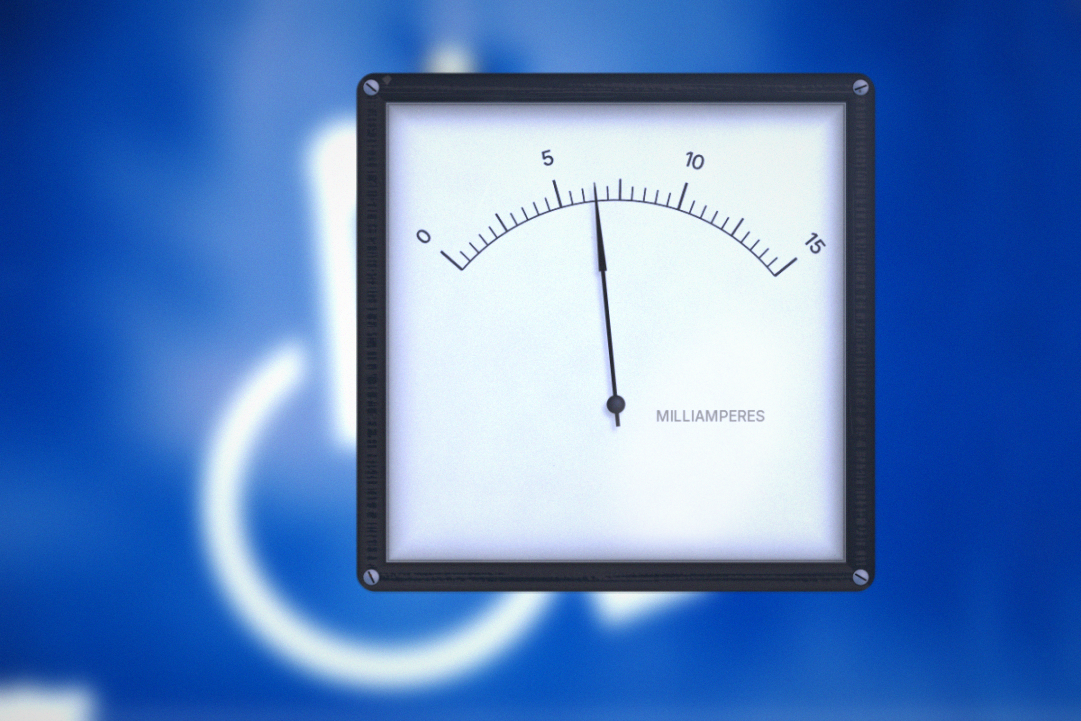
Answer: 6.5 (mA)
